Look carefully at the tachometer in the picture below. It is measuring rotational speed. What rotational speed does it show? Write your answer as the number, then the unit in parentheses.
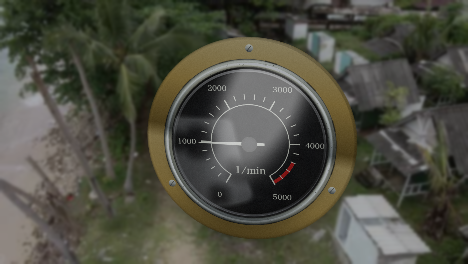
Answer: 1000 (rpm)
